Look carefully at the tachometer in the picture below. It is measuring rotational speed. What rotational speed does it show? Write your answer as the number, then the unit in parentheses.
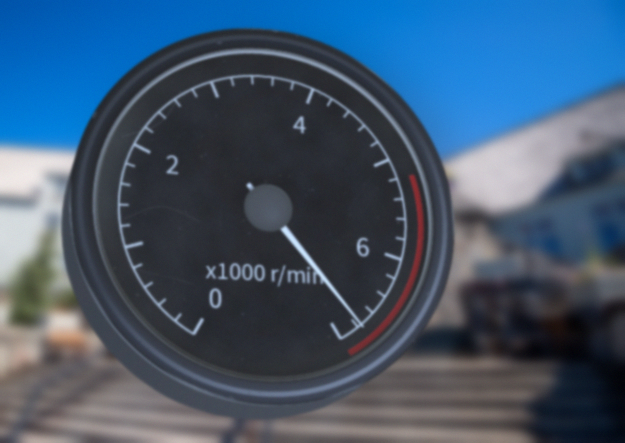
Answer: 6800 (rpm)
